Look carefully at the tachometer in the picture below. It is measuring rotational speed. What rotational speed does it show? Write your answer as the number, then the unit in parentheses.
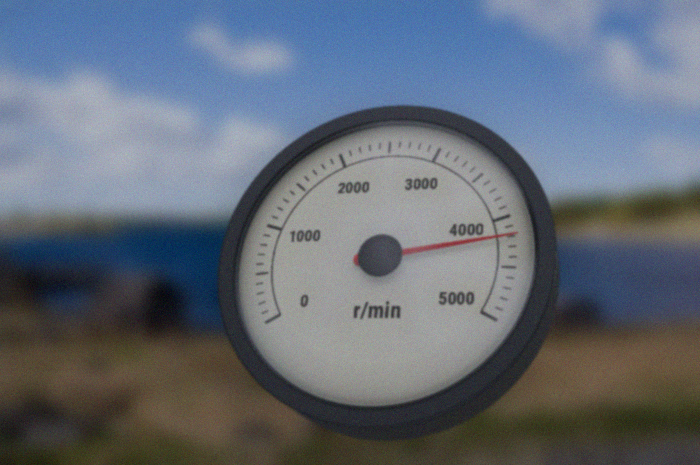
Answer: 4200 (rpm)
